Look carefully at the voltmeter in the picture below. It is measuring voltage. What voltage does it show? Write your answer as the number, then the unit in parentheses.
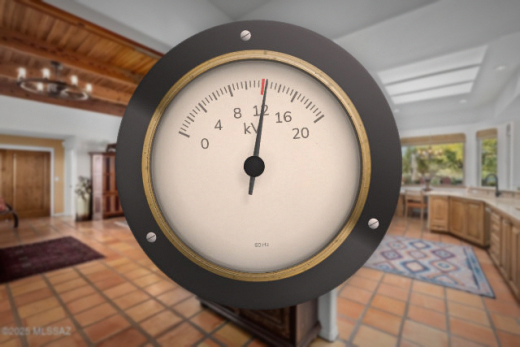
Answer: 12.5 (kV)
